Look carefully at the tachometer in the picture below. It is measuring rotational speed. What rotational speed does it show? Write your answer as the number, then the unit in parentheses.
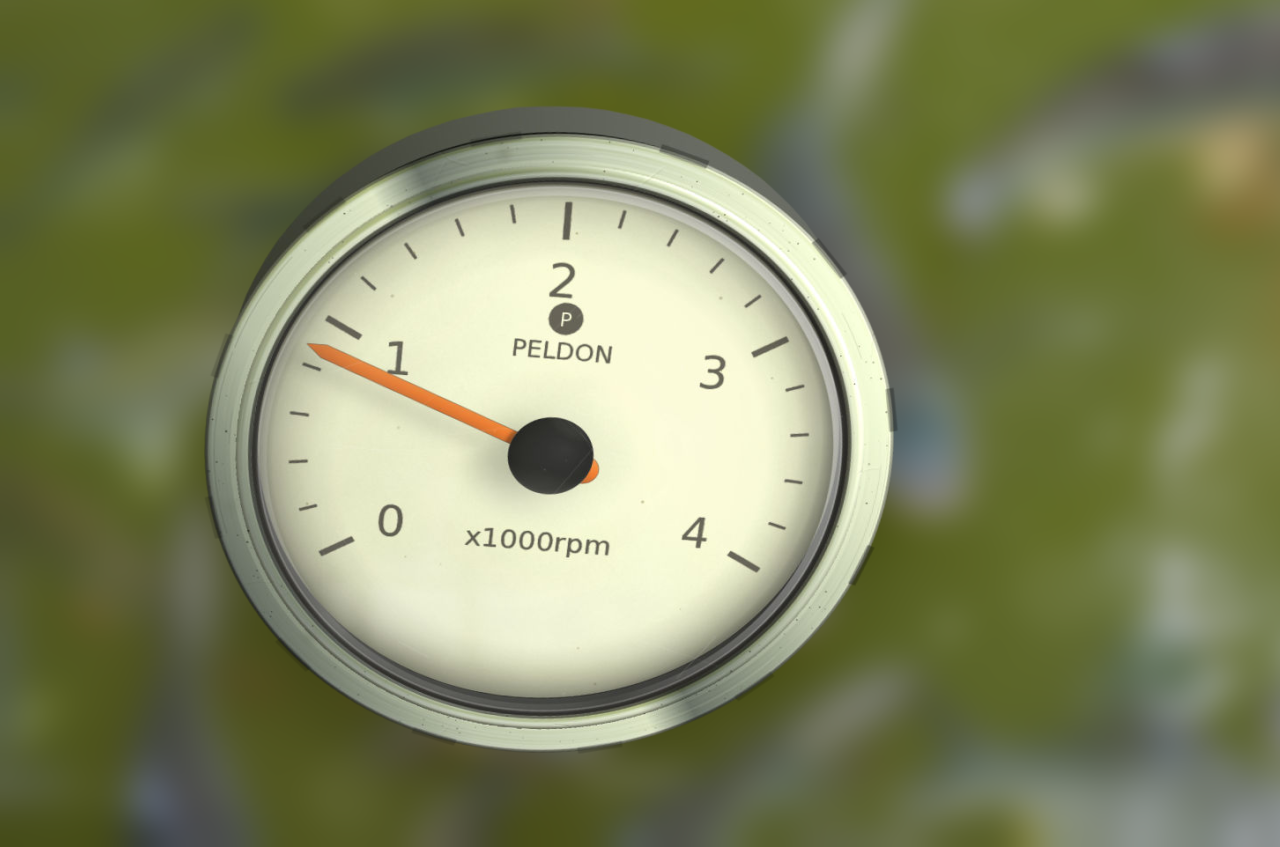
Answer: 900 (rpm)
